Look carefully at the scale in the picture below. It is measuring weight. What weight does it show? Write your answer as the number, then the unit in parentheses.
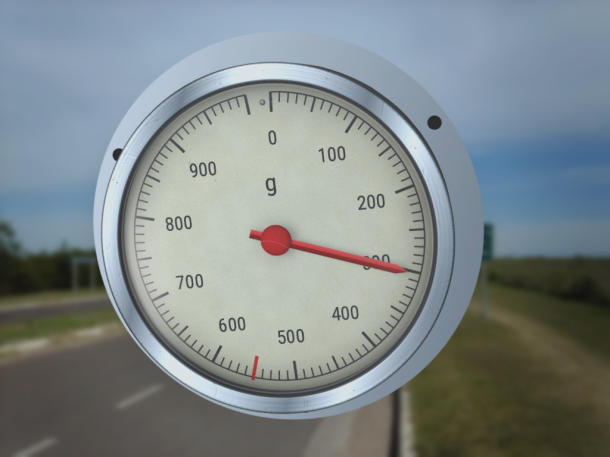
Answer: 300 (g)
